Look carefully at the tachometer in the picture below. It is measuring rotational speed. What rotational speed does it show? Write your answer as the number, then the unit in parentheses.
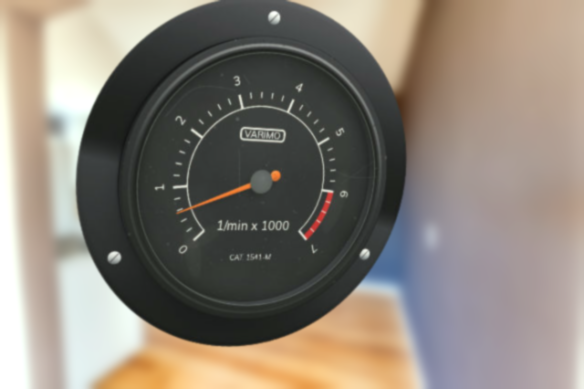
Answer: 600 (rpm)
